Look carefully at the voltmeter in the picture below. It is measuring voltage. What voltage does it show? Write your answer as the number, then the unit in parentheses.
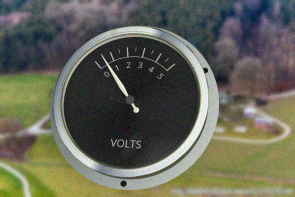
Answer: 0.5 (V)
